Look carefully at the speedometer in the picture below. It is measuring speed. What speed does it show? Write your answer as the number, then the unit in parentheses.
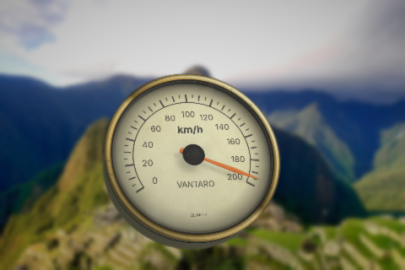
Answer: 195 (km/h)
